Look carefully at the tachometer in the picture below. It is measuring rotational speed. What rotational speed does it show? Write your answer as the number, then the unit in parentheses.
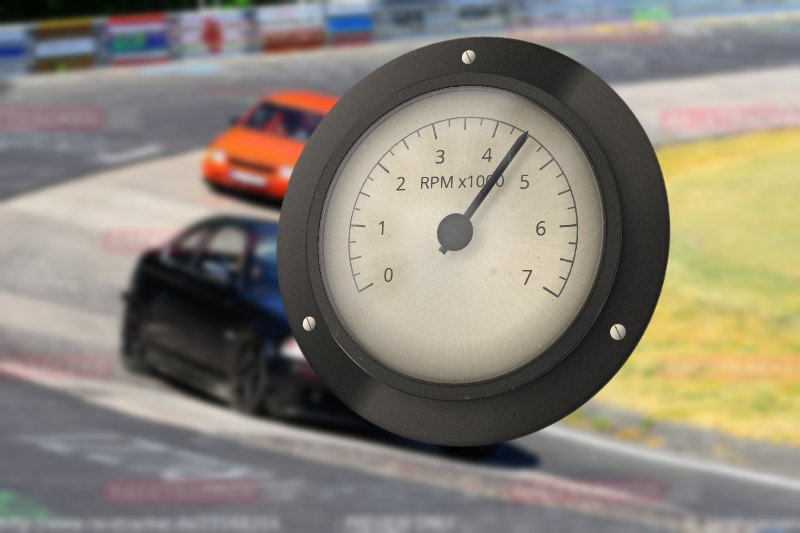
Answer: 4500 (rpm)
